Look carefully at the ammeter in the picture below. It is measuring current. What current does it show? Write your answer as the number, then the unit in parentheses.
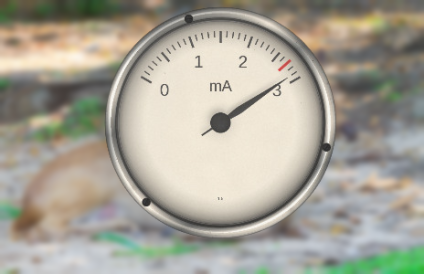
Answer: 2.9 (mA)
